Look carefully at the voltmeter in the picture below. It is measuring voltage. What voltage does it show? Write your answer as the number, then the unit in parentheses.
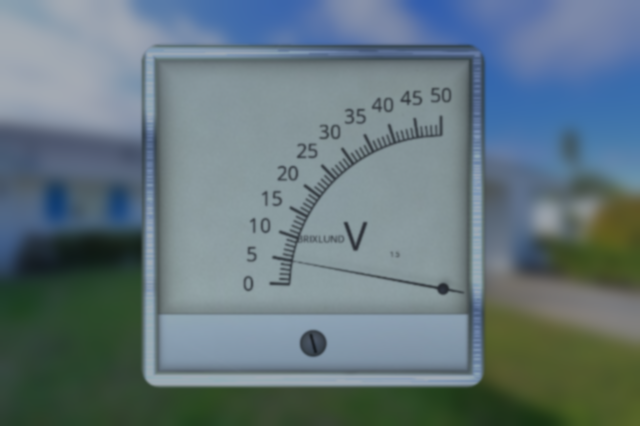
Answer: 5 (V)
